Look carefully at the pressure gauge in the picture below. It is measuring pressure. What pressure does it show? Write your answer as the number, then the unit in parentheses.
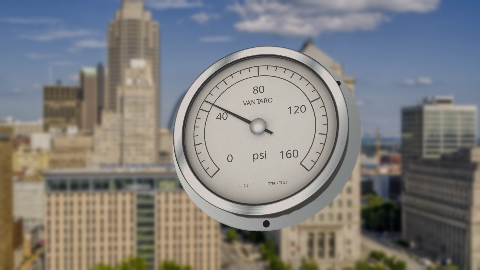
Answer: 45 (psi)
